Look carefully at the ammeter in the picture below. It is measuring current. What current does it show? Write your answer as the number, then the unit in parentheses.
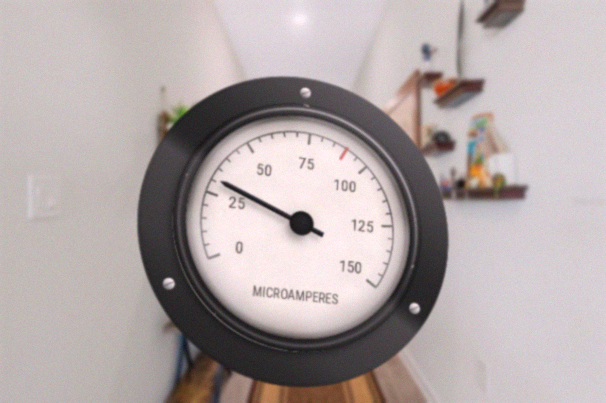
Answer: 30 (µA)
